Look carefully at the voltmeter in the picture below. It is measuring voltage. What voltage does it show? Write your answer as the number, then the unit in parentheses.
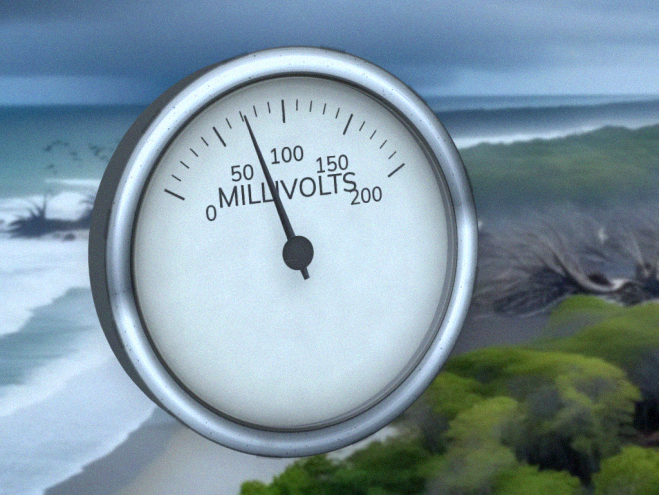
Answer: 70 (mV)
